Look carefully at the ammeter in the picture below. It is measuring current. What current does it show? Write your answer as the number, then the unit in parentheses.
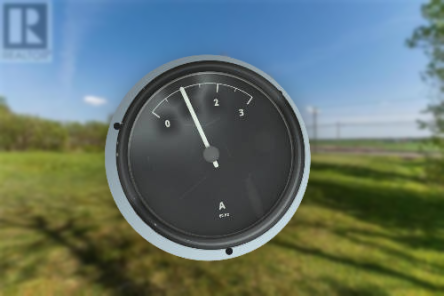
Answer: 1 (A)
